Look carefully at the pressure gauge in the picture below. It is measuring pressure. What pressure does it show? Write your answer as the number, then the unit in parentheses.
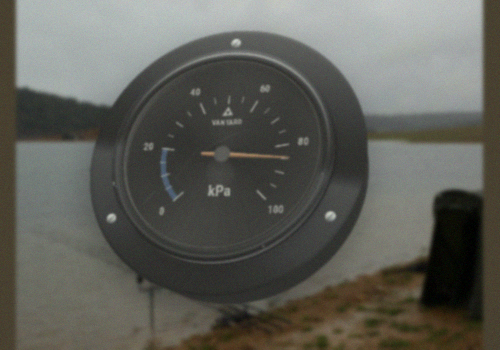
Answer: 85 (kPa)
